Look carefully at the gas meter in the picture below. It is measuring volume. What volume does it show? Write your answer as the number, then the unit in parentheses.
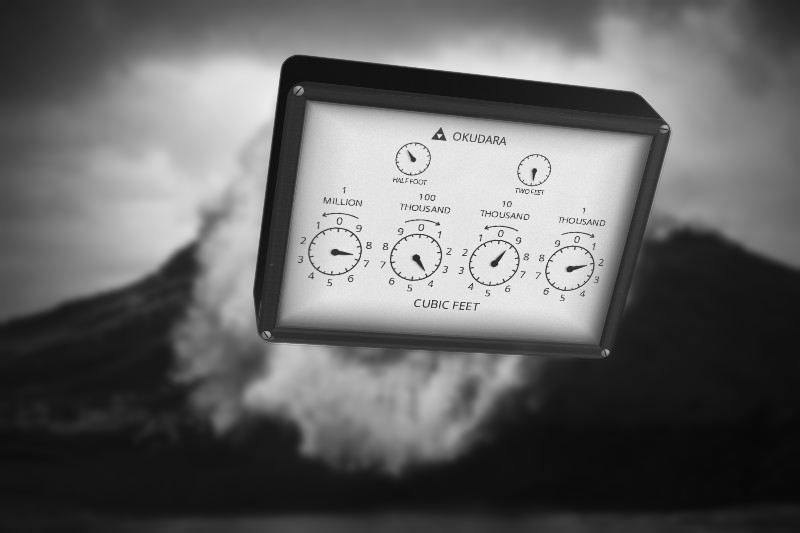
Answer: 739200 (ft³)
